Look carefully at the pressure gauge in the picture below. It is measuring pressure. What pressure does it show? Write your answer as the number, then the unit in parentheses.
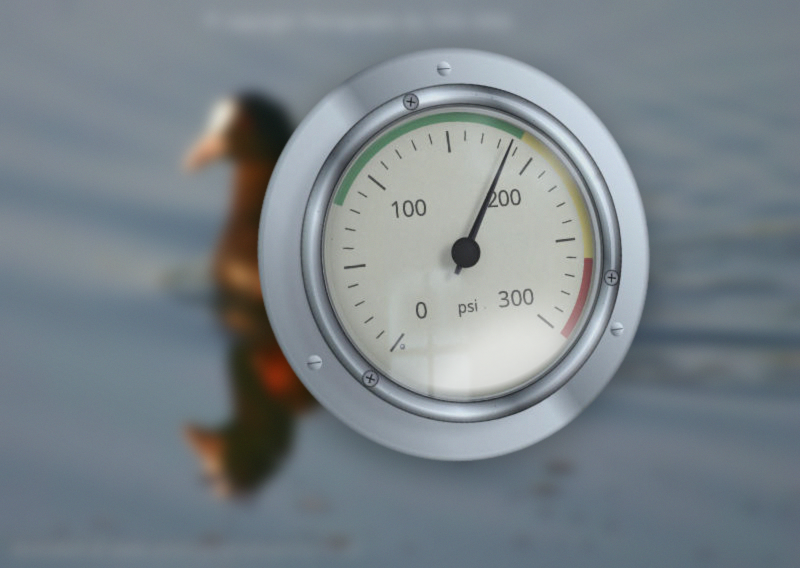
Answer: 185 (psi)
